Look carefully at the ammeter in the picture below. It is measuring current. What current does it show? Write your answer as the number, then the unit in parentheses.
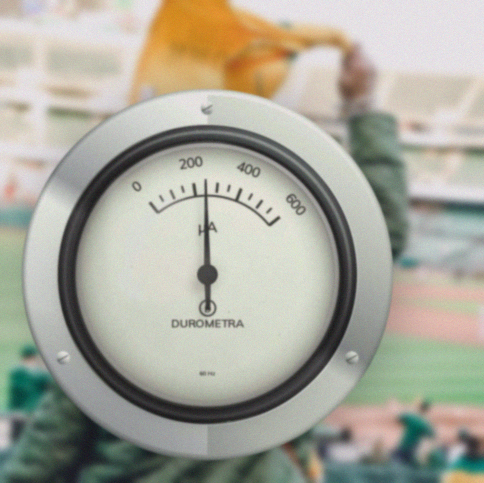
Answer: 250 (µA)
